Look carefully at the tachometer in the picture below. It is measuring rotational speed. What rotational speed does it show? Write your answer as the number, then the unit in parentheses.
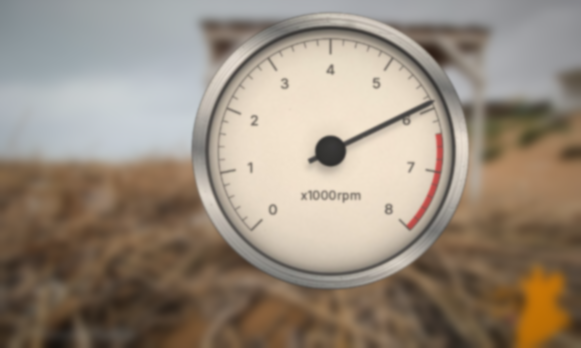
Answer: 5900 (rpm)
